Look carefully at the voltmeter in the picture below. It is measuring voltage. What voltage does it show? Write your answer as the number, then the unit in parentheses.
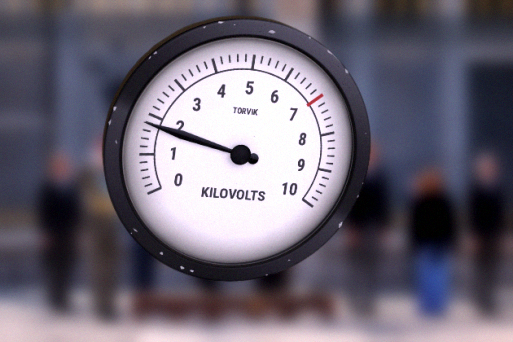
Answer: 1.8 (kV)
